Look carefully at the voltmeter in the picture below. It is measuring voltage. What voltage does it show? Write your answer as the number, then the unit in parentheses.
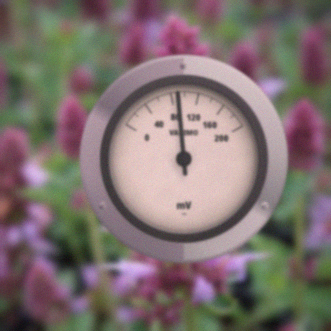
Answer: 90 (mV)
